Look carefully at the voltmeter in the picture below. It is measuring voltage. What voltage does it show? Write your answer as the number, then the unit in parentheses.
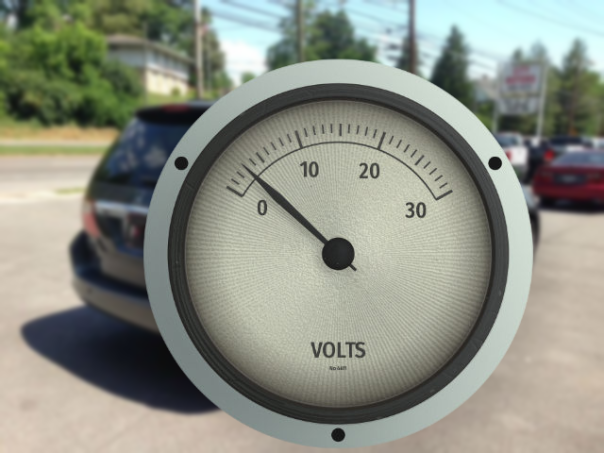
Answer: 3 (V)
